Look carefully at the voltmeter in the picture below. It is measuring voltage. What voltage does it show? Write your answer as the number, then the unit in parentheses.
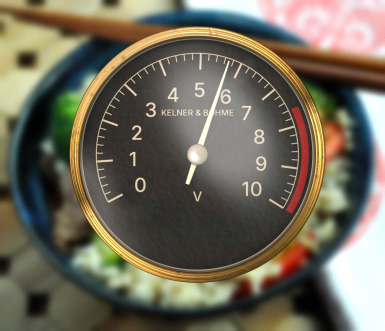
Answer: 5.7 (V)
